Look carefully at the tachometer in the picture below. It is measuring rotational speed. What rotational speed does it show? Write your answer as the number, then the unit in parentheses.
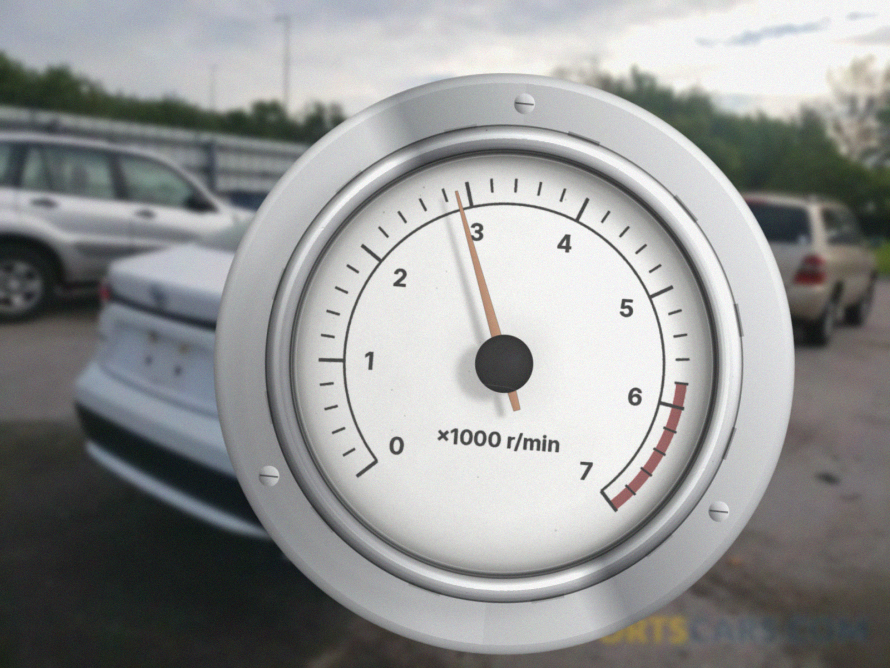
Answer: 2900 (rpm)
